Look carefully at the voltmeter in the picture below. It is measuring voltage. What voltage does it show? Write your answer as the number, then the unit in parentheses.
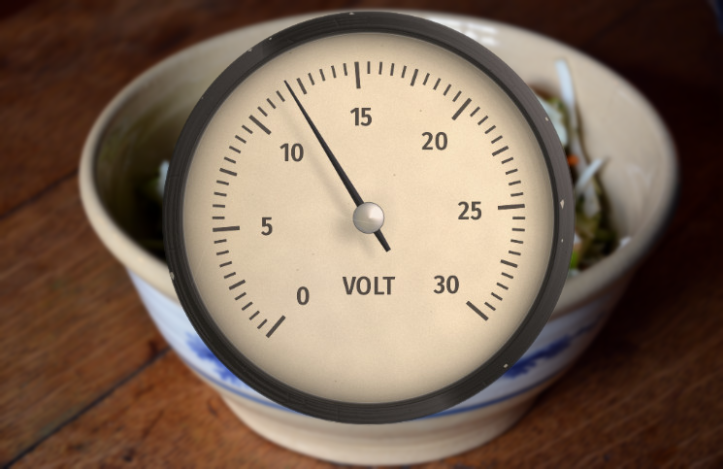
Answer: 12 (V)
